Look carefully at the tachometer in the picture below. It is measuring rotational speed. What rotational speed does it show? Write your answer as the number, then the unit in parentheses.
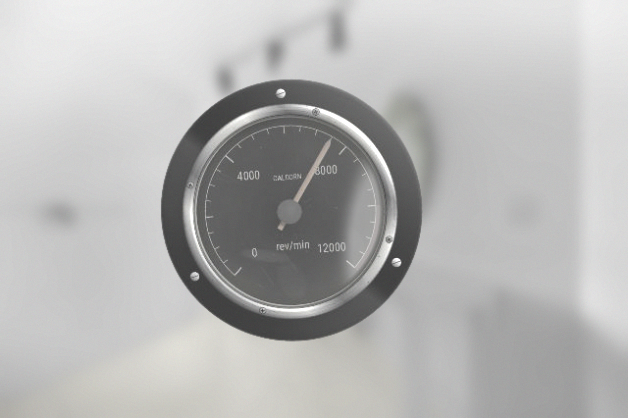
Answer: 7500 (rpm)
